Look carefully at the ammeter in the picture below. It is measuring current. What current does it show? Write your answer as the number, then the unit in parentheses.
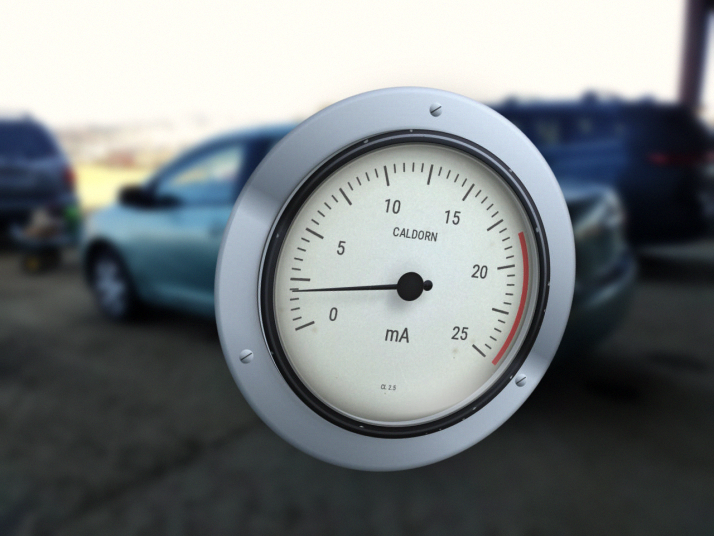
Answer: 2 (mA)
